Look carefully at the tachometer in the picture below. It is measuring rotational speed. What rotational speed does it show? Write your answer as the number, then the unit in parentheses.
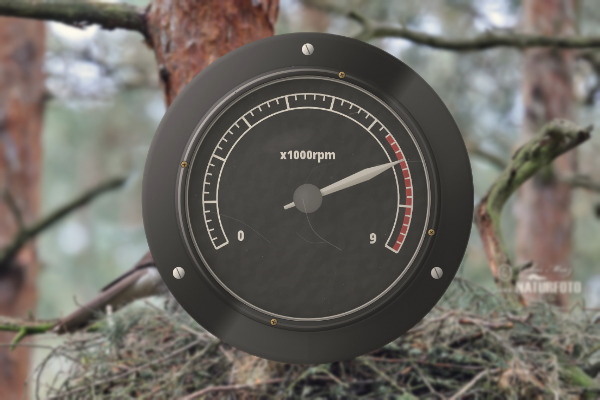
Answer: 7000 (rpm)
